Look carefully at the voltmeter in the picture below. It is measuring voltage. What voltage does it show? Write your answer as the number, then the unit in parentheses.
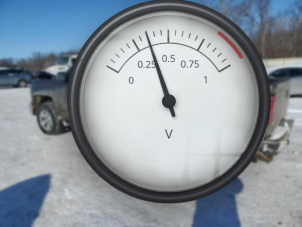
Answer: 0.35 (V)
